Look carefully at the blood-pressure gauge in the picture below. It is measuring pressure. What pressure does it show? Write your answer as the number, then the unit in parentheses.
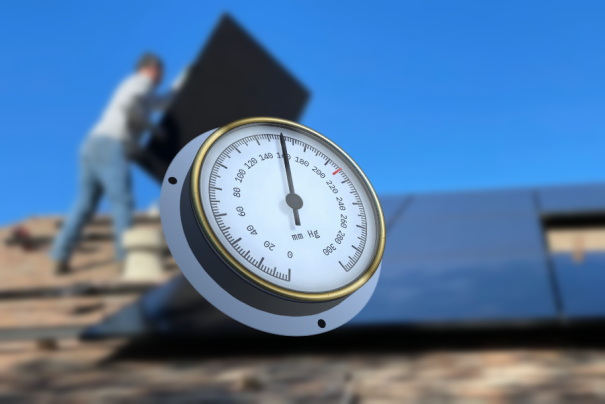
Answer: 160 (mmHg)
